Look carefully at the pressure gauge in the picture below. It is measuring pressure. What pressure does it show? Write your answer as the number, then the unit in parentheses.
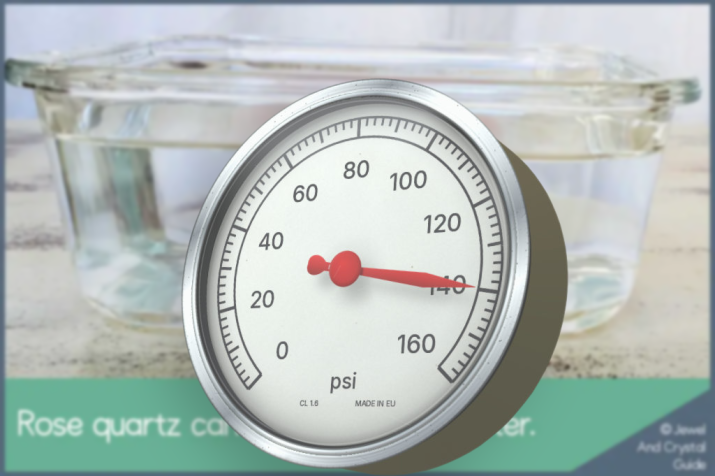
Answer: 140 (psi)
